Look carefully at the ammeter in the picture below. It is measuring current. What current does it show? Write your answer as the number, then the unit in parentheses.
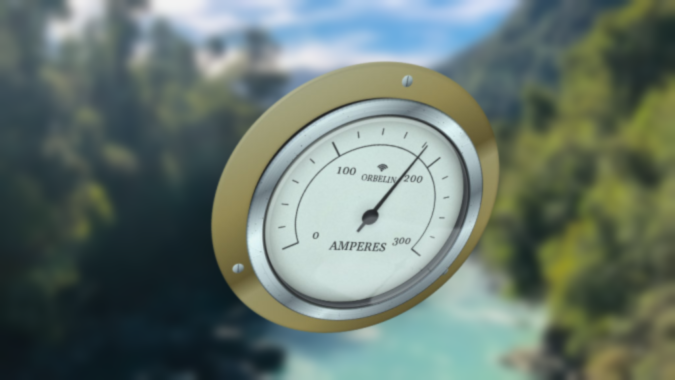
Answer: 180 (A)
